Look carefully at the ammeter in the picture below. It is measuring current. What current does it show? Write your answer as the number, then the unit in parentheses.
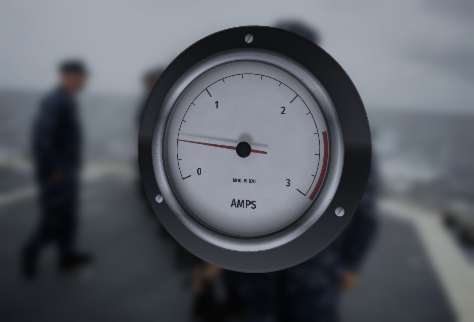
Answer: 0.4 (A)
